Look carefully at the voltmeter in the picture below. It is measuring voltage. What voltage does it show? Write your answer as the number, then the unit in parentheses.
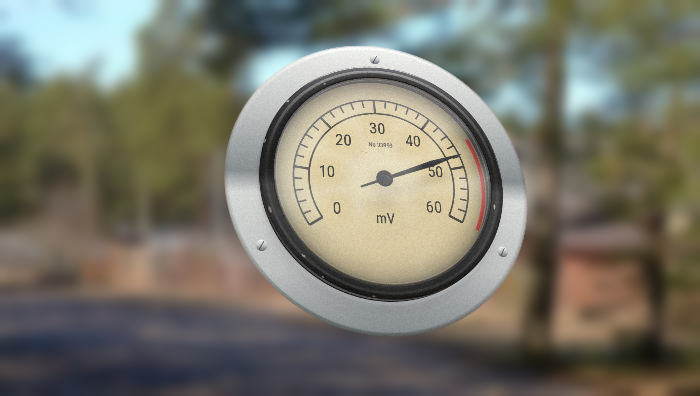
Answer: 48 (mV)
